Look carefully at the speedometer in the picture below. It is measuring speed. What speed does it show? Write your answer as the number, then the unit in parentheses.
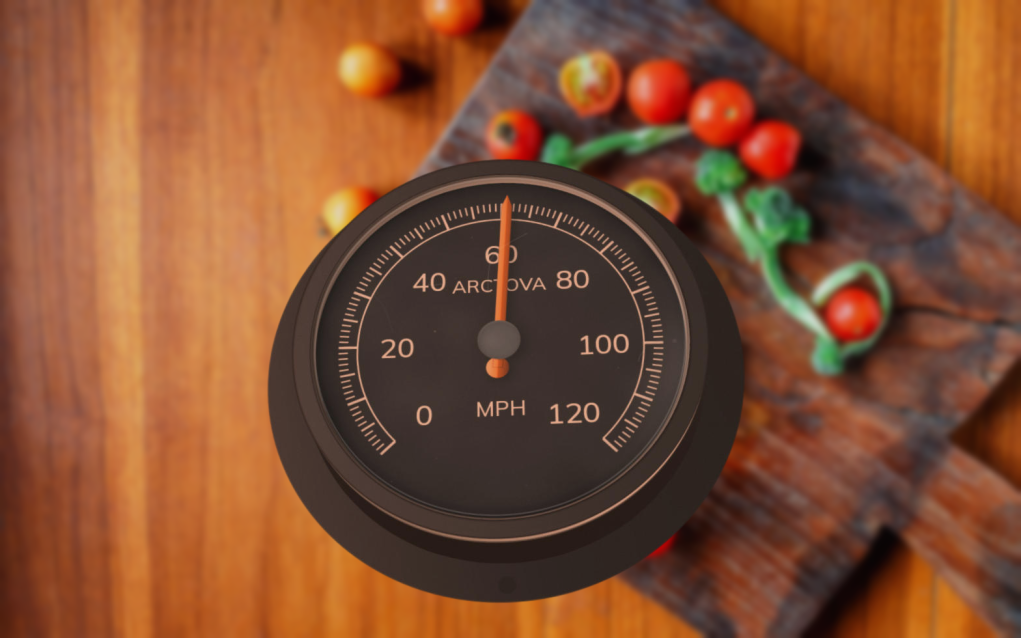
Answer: 61 (mph)
